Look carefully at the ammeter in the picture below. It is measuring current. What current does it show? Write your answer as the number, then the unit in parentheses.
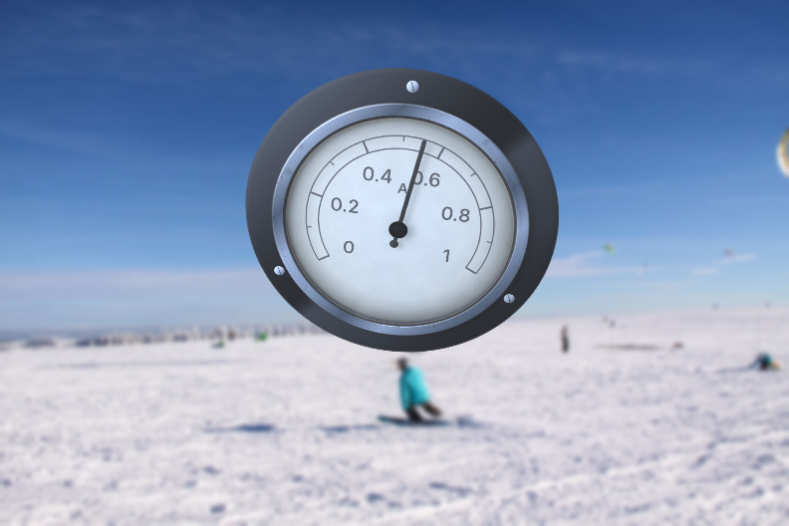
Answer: 0.55 (A)
